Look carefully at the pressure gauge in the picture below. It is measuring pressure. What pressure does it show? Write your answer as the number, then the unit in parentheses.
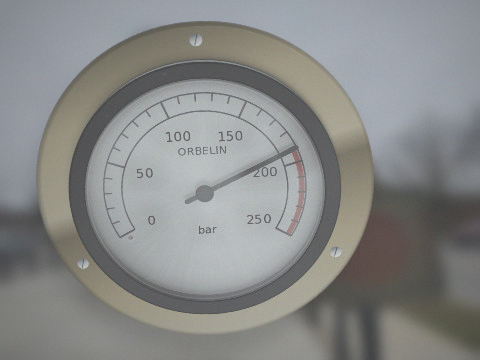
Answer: 190 (bar)
